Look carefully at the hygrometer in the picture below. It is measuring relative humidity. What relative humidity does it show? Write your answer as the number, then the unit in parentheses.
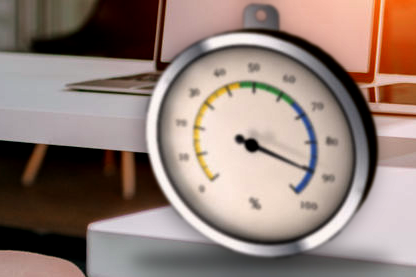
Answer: 90 (%)
